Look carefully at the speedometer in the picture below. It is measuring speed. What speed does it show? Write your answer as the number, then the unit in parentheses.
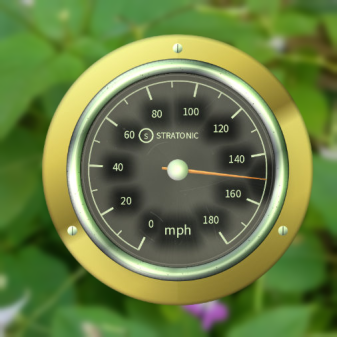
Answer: 150 (mph)
